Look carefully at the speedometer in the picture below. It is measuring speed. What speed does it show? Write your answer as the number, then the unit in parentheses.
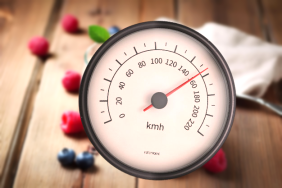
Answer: 155 (km/h)
